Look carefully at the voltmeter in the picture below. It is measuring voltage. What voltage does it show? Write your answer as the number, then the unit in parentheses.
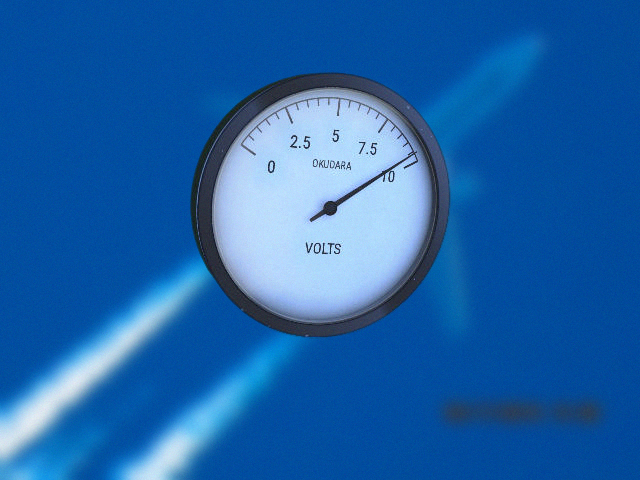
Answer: 9.5 (V)
